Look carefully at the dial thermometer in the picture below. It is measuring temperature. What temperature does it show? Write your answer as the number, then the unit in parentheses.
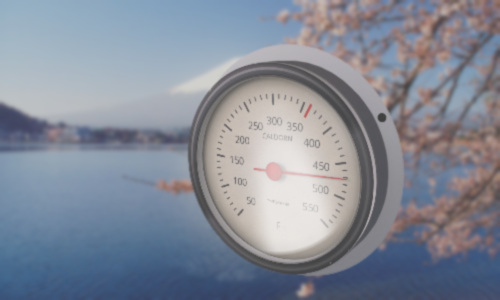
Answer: 470 (°F)
